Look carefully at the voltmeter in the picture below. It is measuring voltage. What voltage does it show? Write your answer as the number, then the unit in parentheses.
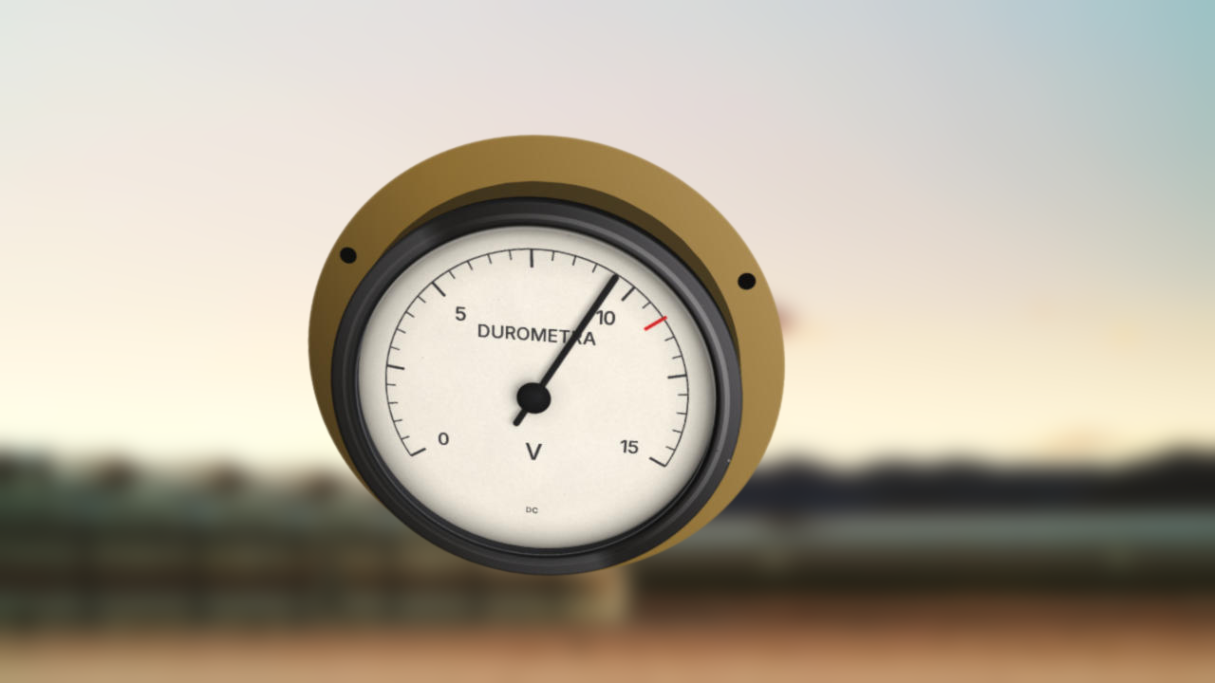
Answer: 9.5 (V)
